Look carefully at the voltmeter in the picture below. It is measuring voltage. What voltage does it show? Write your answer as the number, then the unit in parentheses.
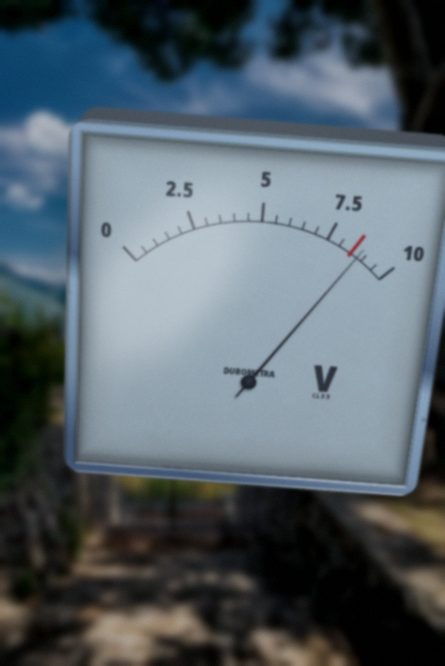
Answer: 8.75 (V)
